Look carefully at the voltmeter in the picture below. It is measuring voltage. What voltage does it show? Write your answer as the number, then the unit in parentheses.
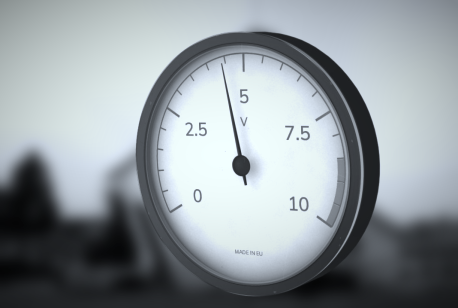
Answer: 4.5 (V)
